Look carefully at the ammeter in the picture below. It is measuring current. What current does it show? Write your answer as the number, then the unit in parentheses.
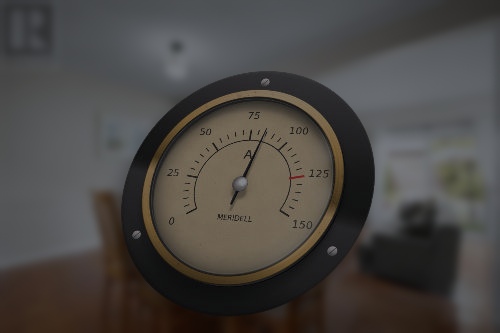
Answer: 85 (A)
